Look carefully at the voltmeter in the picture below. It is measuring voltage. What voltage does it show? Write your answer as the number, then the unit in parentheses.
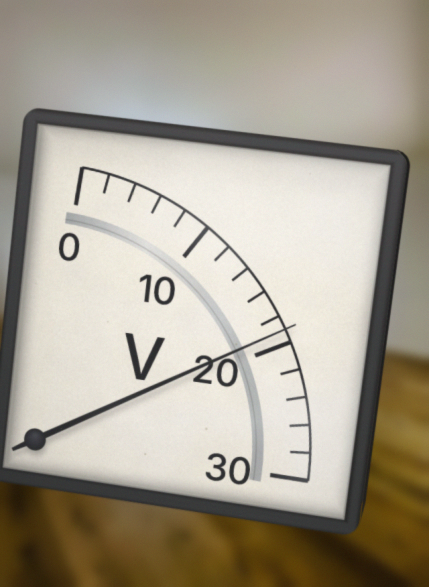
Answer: 19 (V)
